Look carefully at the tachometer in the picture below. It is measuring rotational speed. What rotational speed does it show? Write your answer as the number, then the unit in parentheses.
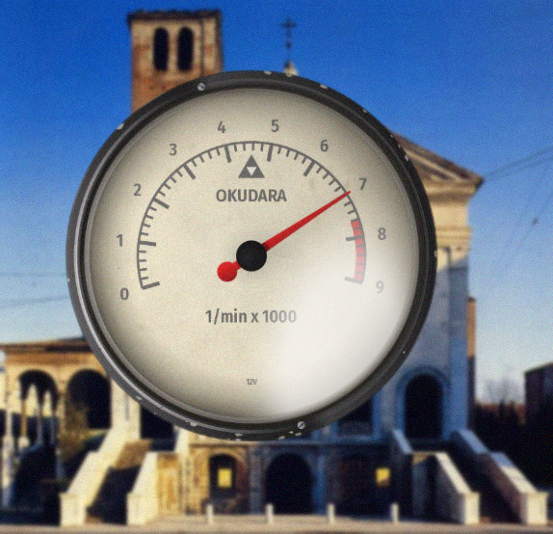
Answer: 7000 (rpm)
